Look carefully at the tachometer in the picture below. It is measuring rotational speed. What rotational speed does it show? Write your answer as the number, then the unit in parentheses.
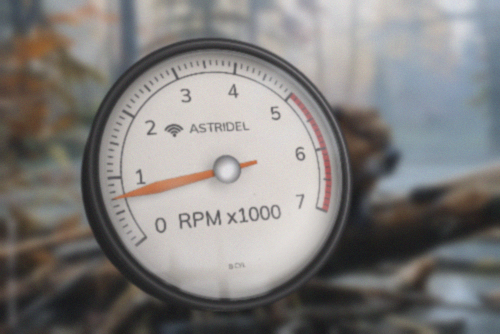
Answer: 700 (rpm)
